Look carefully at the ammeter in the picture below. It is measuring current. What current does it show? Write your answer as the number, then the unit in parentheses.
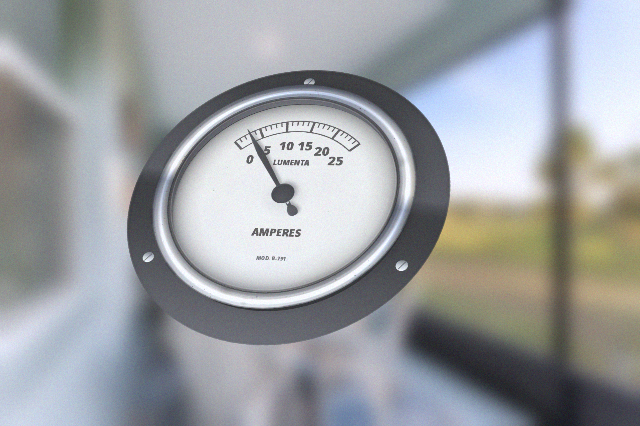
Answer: 3 (A)
